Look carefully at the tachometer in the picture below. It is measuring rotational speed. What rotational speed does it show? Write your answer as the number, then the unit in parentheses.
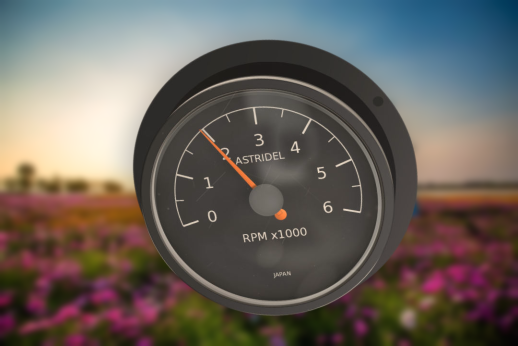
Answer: 2000 (rpm)
